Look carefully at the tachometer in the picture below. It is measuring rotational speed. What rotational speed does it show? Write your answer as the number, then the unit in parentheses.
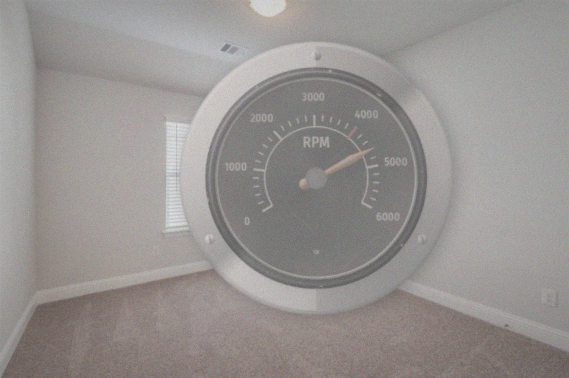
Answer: 4600 (rpm)
